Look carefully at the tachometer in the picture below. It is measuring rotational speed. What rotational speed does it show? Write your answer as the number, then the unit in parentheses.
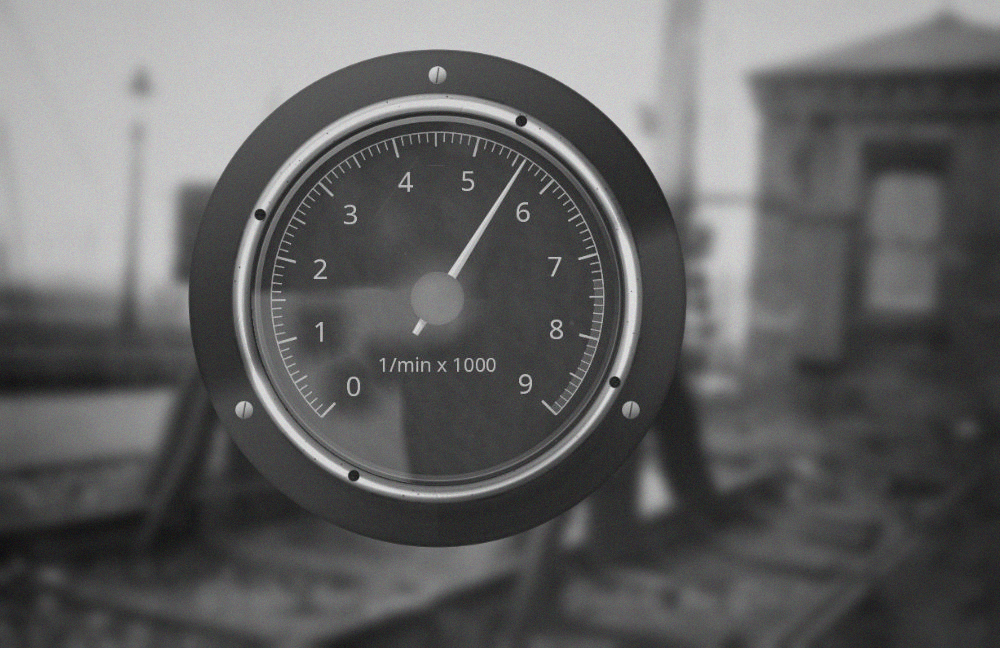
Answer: 5600 (rpm)
